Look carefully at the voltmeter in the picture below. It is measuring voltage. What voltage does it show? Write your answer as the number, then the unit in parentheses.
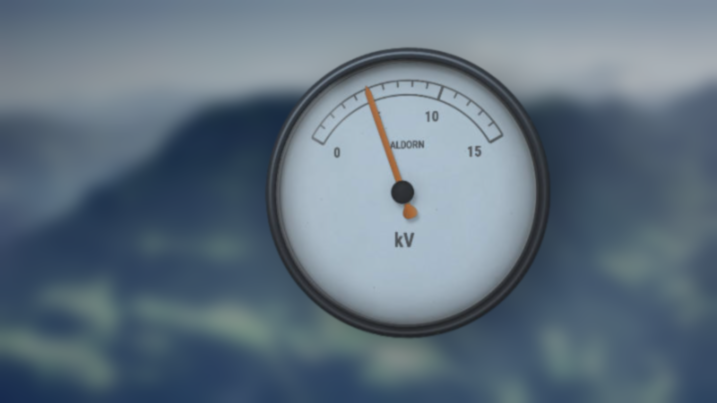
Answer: 5 (kV)
